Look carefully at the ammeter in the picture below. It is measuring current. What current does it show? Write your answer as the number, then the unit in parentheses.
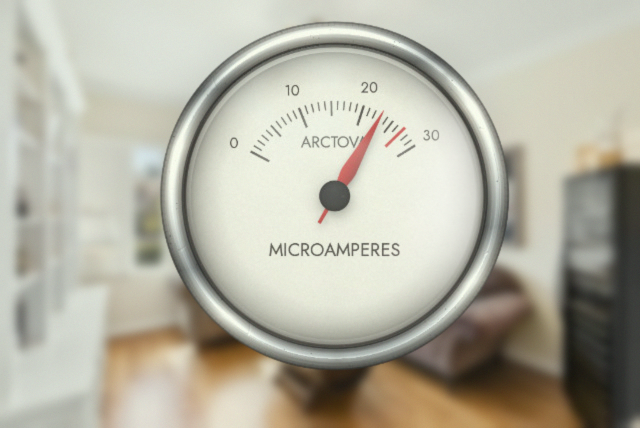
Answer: 23 (µA)
